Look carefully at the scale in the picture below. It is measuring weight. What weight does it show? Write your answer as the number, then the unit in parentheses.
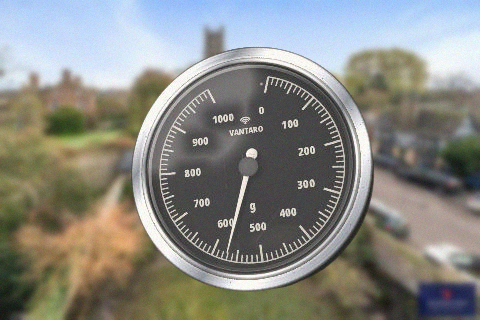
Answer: 570 (g)
